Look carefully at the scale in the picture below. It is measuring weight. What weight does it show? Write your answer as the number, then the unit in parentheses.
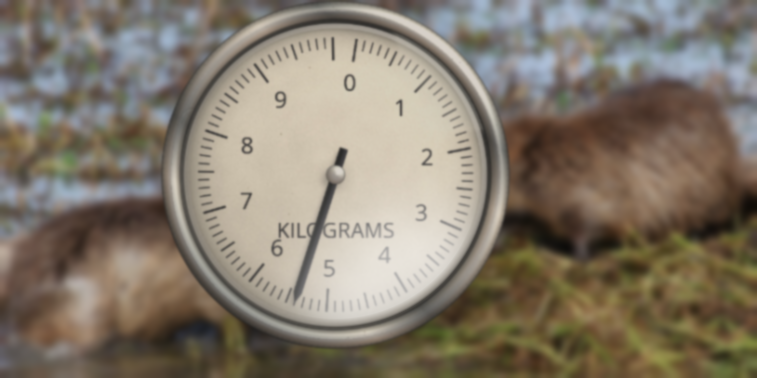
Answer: 5.4 (kg)
